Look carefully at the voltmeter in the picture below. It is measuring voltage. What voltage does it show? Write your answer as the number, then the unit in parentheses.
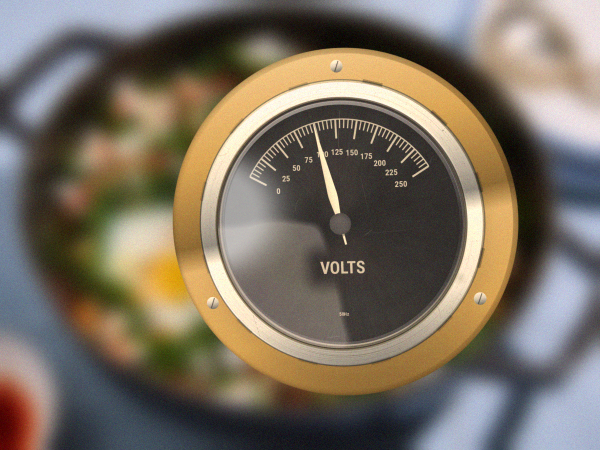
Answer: 100 (V)
